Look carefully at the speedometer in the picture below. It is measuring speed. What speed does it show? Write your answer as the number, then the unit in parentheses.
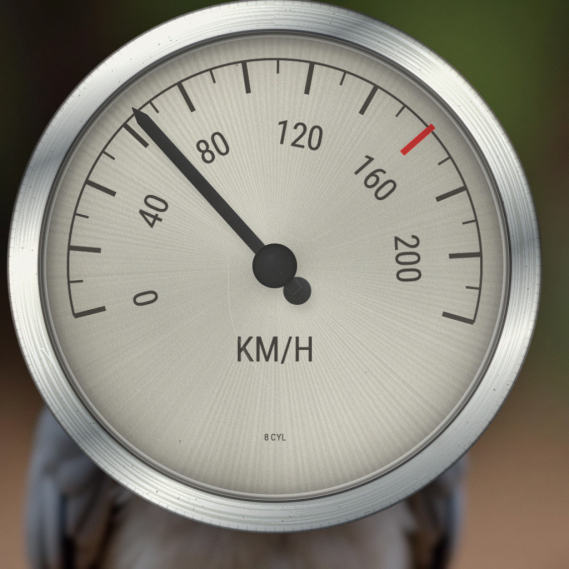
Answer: 65 (km/h)
